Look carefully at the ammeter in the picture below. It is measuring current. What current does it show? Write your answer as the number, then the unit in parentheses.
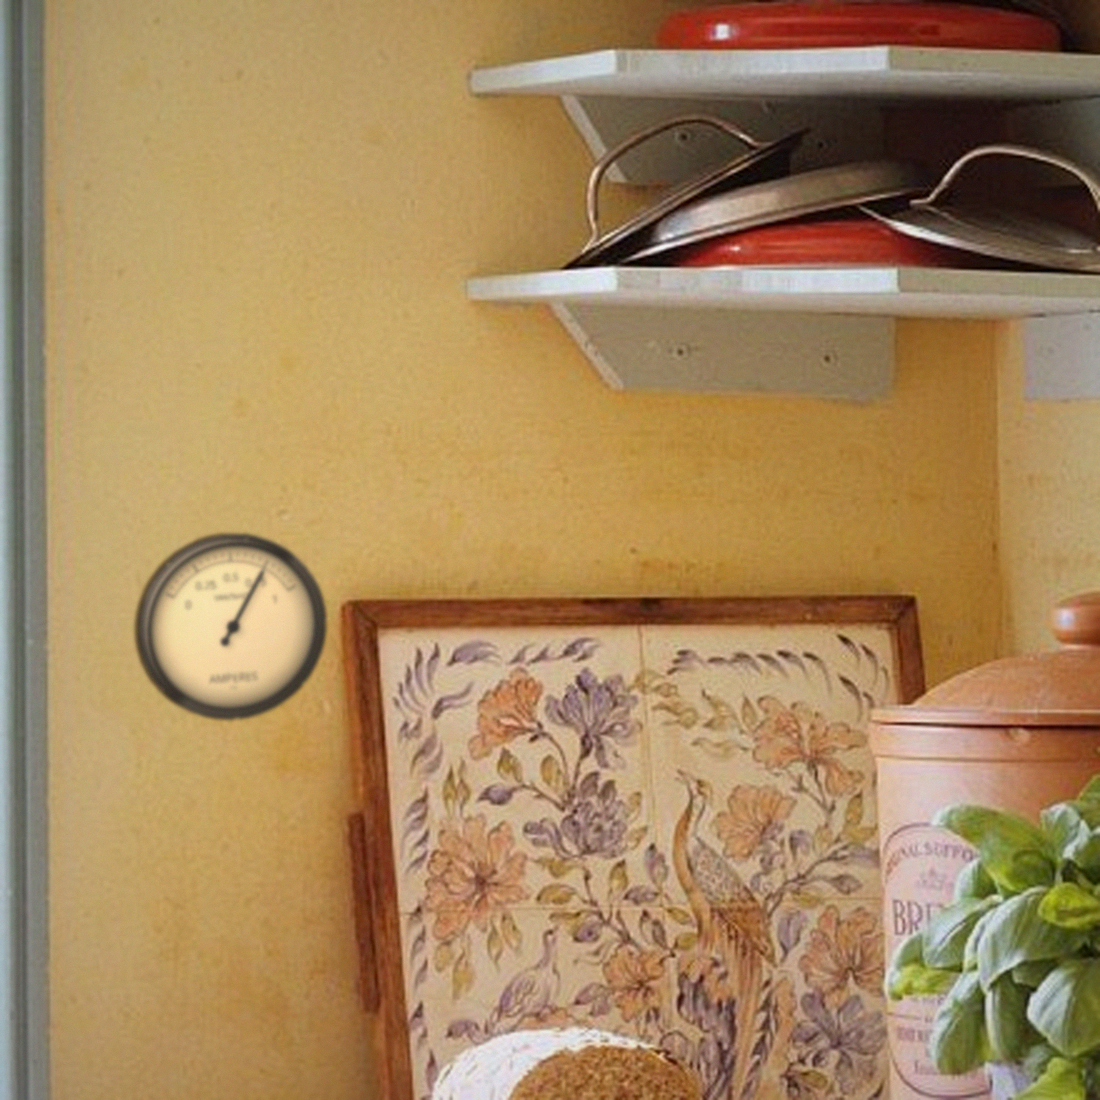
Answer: 0.75 (A)
